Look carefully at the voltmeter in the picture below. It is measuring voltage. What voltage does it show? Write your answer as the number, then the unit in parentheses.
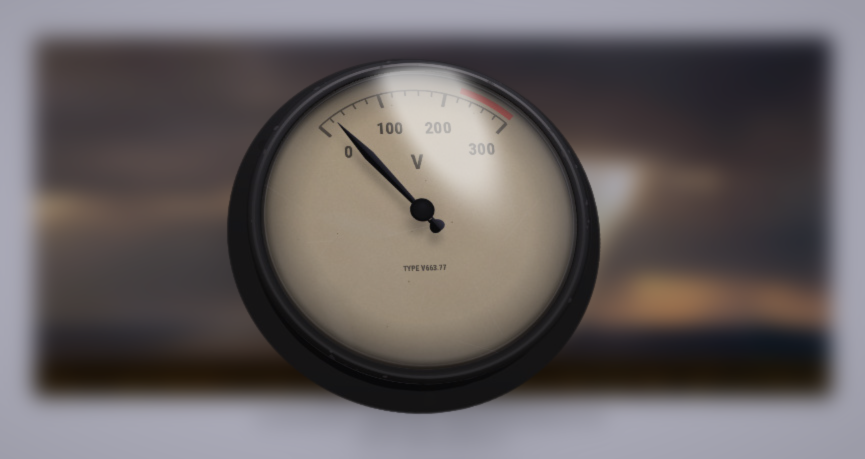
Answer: 20 (V)
